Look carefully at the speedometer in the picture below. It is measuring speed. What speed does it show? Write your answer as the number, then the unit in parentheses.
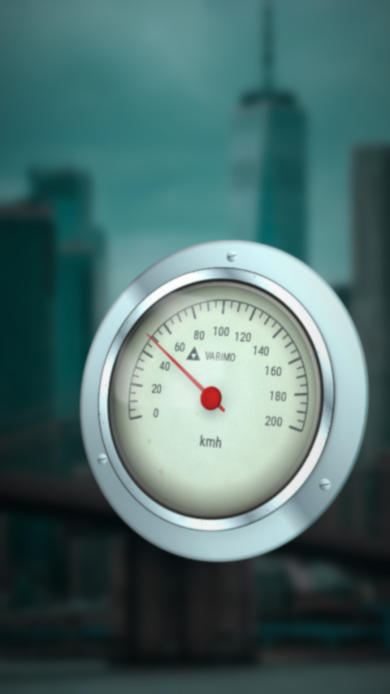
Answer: 50 (km/h)
